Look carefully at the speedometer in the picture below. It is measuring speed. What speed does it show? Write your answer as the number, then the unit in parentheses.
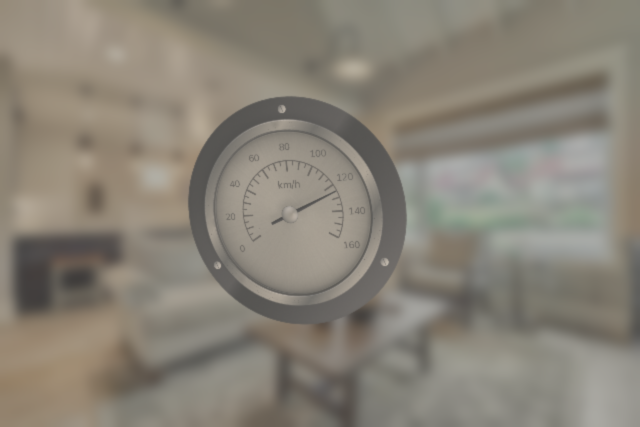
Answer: 125 (km/h)
